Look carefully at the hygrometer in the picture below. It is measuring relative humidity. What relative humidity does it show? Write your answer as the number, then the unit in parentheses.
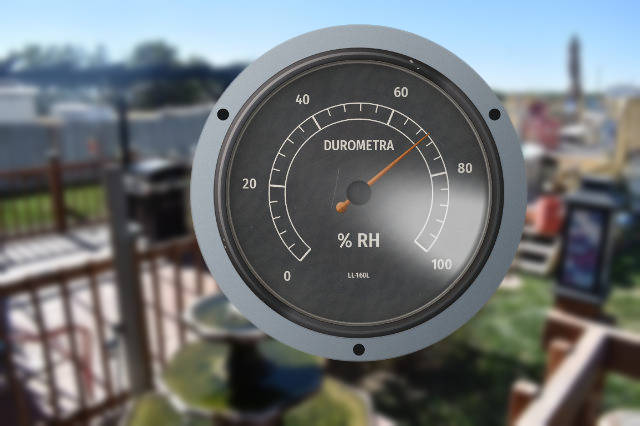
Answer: 70 (%)
